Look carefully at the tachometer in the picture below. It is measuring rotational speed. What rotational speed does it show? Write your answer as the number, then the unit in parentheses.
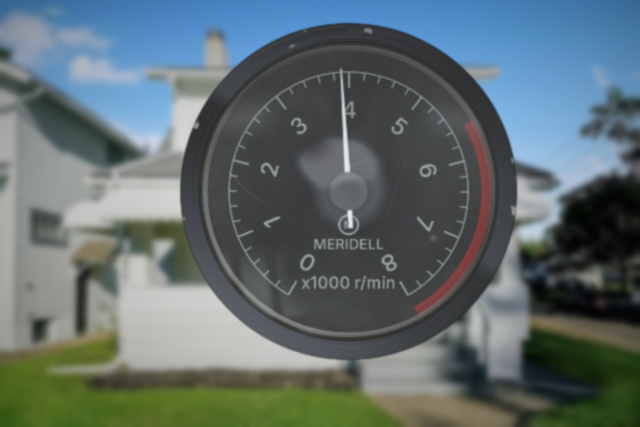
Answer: 3900 (rpm)
